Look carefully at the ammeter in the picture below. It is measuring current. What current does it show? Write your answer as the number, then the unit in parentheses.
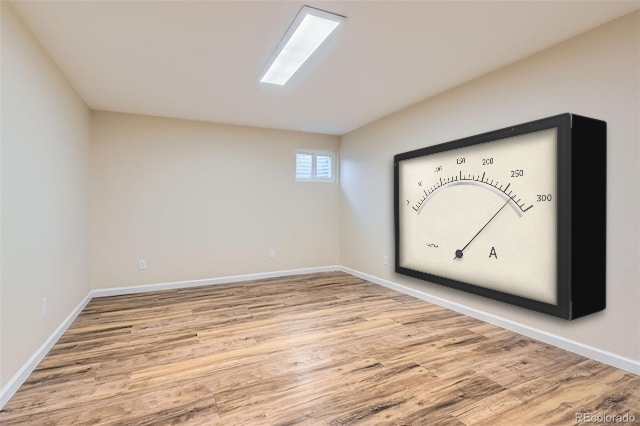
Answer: 270 (A)
